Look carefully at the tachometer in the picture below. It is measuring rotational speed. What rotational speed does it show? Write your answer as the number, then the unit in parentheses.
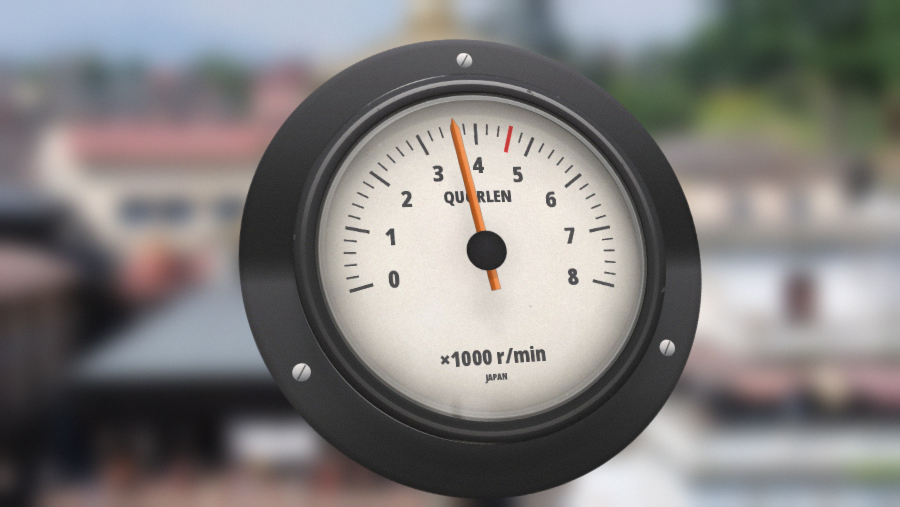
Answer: 3600 (rpm)
